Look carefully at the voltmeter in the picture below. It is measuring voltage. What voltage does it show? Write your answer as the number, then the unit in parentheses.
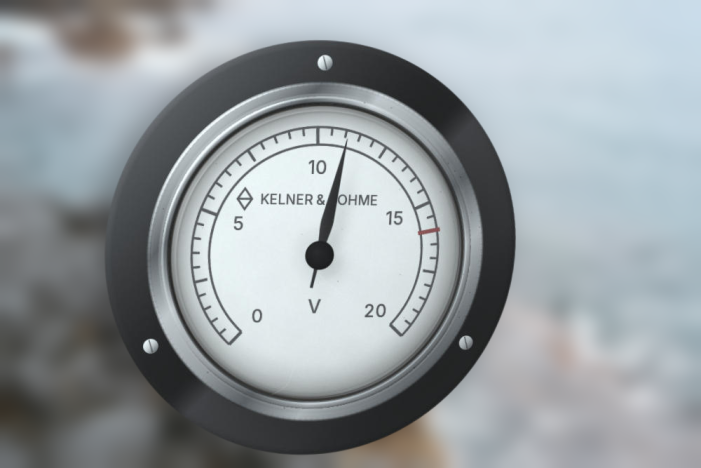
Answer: 11 (V)
